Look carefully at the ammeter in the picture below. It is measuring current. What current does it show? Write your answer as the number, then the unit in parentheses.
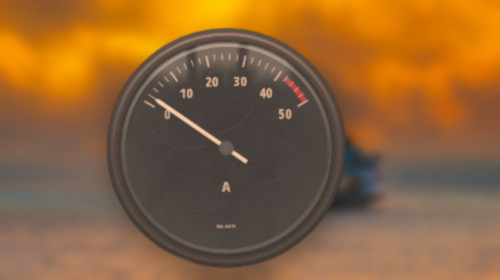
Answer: 2 (A)
